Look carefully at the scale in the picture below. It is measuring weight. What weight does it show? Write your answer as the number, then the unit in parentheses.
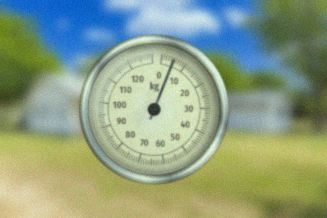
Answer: 5 (kg)
